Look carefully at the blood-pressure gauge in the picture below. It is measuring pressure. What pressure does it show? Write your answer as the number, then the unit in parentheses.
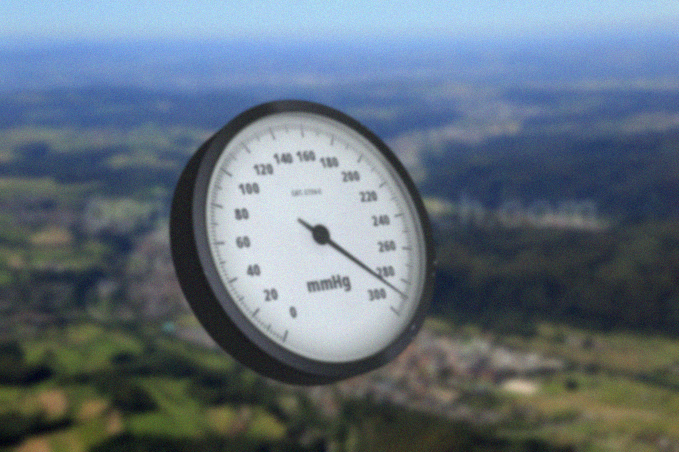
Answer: 290 (mmHg)
